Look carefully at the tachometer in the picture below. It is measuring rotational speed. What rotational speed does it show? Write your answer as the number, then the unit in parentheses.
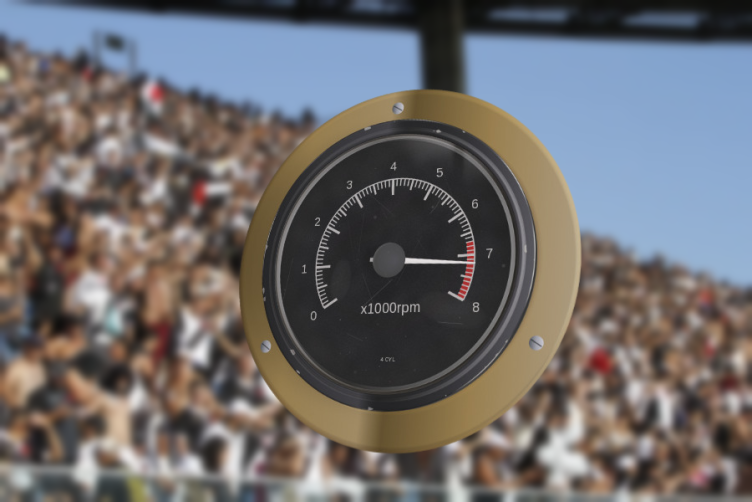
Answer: 7200 (rpm)
